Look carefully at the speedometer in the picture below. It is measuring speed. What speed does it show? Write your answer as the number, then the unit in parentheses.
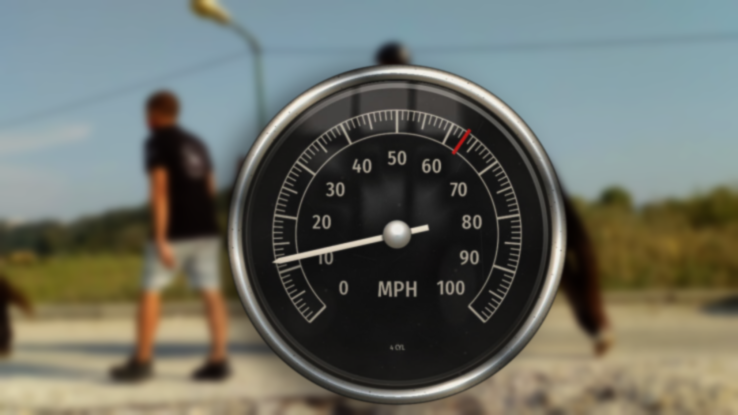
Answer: 12 (mph)
